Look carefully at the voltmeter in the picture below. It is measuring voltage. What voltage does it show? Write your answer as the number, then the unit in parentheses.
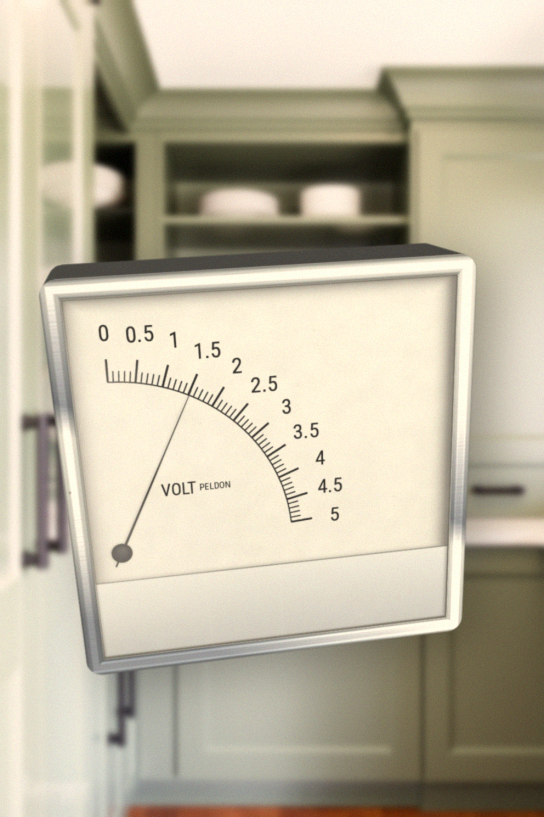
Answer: 1.5 (V)
